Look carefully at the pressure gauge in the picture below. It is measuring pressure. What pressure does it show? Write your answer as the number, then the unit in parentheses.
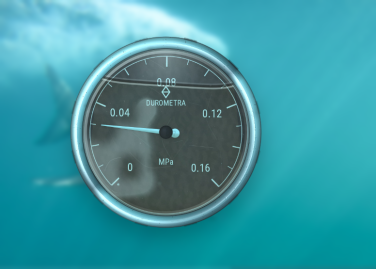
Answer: 0.03 (MPa)
